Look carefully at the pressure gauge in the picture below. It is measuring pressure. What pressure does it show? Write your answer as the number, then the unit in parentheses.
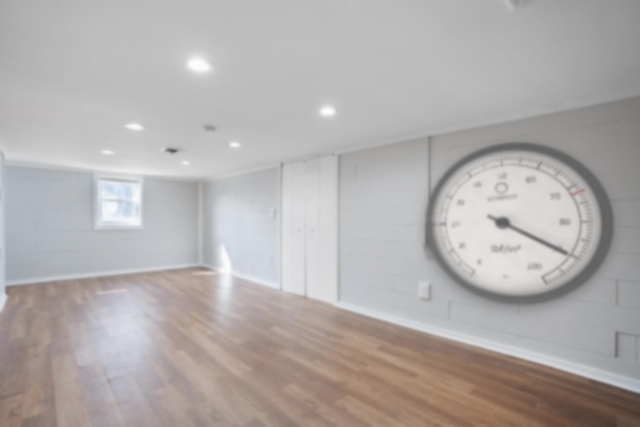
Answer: 90 (psi)
